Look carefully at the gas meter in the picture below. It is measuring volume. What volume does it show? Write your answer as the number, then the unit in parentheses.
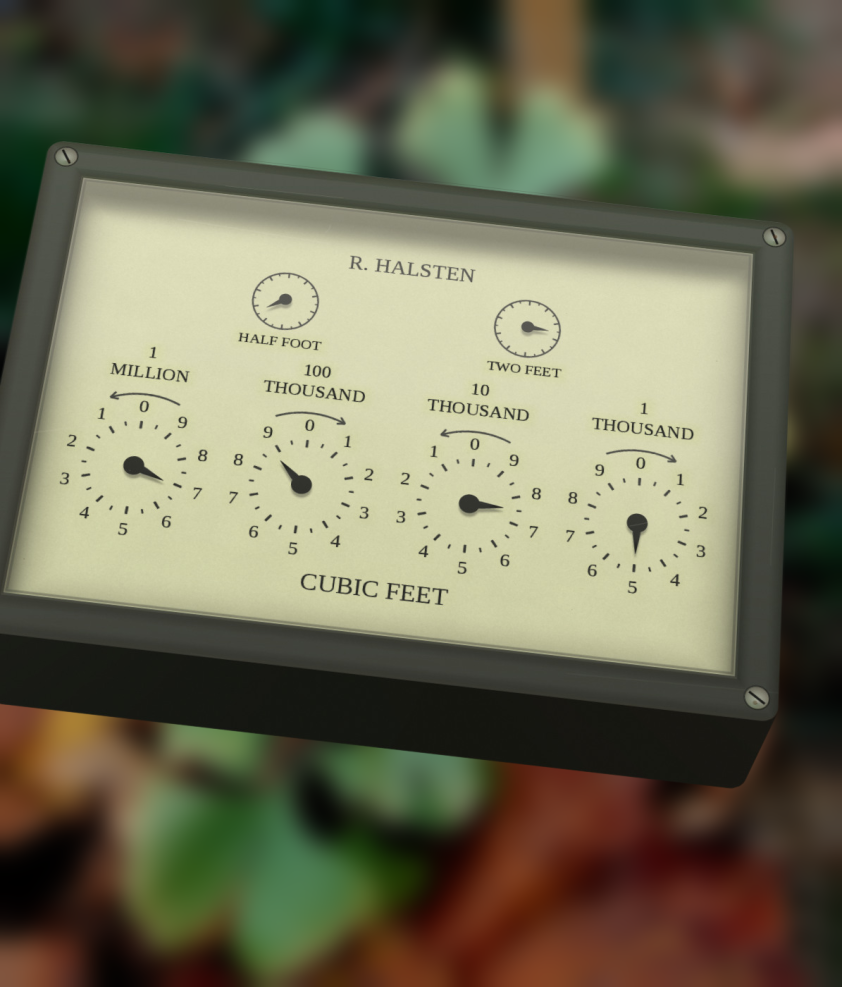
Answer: 687500 (ft³)
